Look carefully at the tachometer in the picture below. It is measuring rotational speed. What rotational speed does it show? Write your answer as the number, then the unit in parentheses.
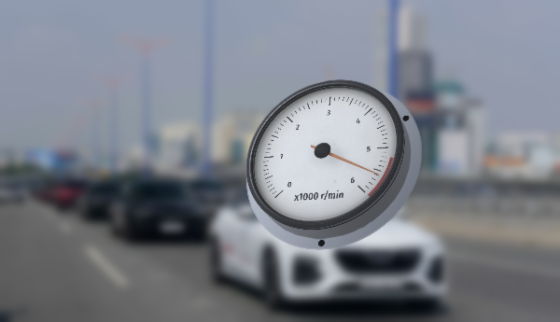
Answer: 5600 (rpm)
